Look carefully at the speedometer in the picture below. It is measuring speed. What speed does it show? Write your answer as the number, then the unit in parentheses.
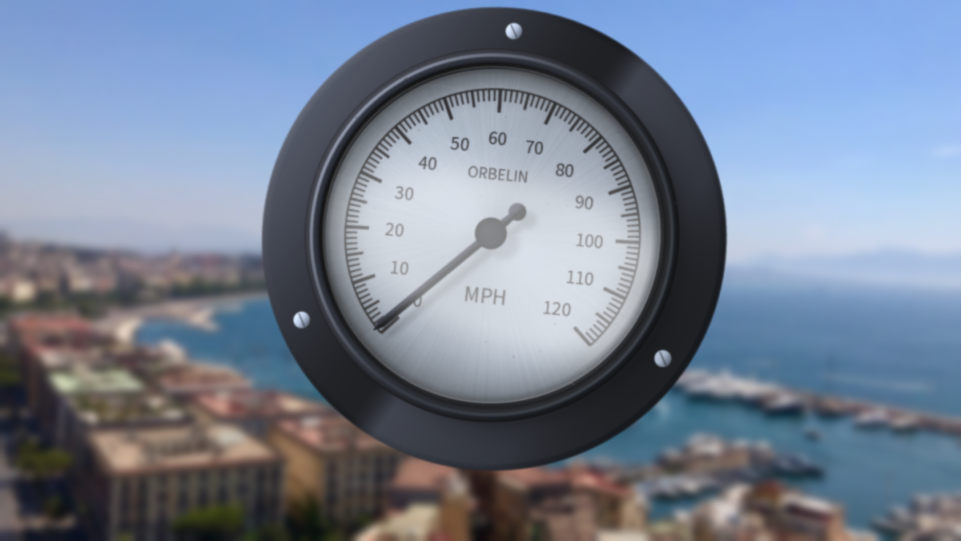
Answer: 1 (mph)
